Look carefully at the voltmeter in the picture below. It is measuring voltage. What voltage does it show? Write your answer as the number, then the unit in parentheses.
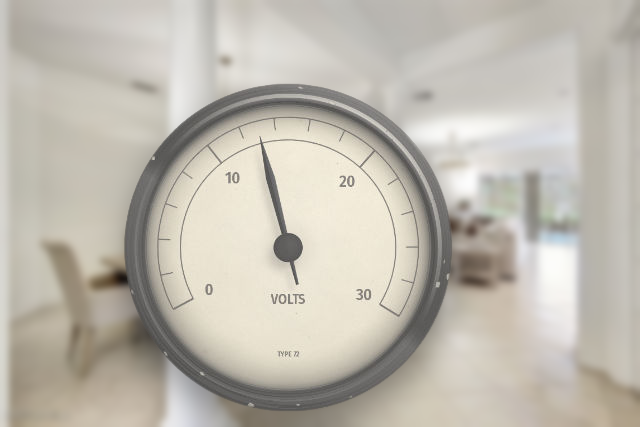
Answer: 13 (V)
